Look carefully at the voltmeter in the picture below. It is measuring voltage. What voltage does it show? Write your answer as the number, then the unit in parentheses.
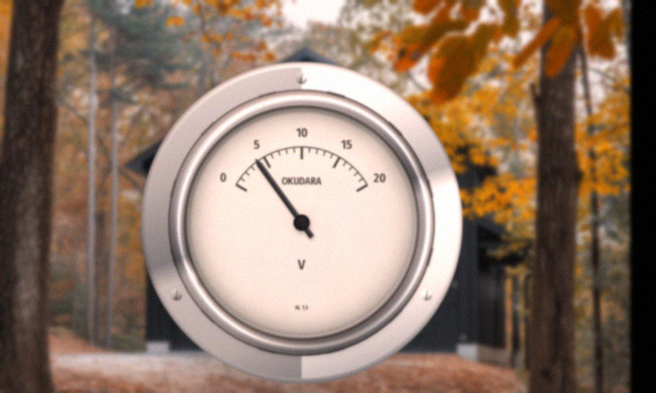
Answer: 4 (V)
